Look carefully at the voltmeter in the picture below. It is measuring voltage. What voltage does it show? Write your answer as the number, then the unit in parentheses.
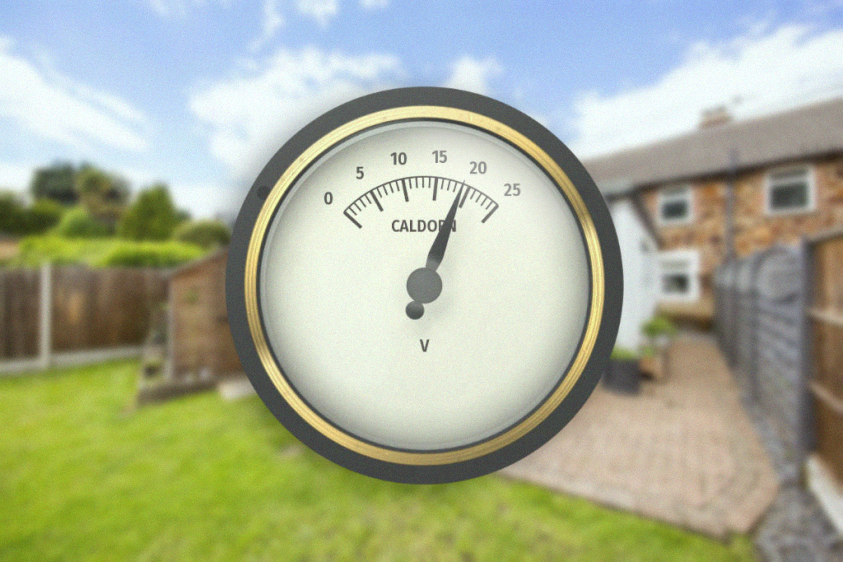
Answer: 19 (V)
